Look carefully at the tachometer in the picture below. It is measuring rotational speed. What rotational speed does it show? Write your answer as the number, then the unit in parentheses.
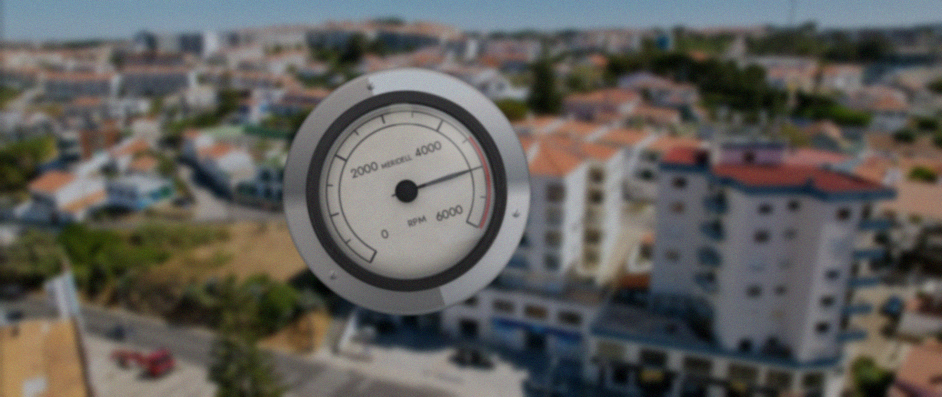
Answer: 5000 (rpm)
